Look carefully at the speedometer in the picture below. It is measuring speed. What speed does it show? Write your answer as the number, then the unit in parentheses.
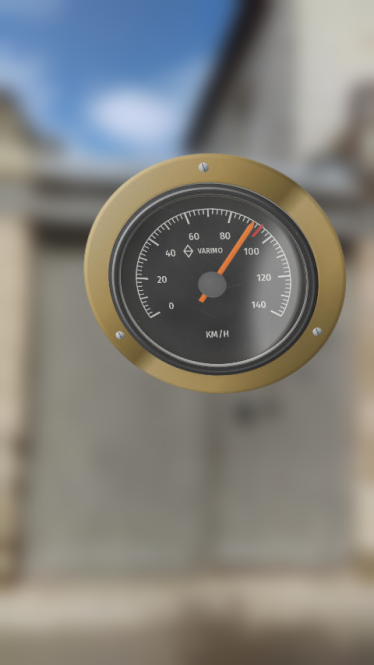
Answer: 90 (km/h)
